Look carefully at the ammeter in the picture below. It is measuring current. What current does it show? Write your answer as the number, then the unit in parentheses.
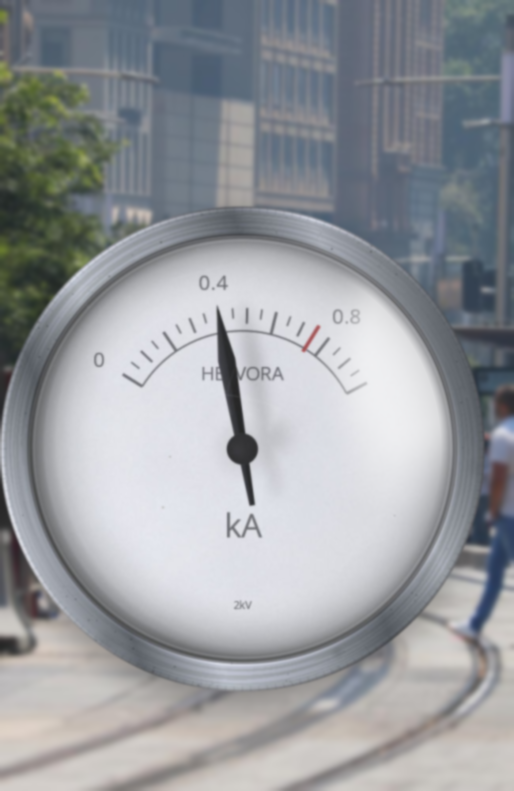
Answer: 0.4 (kA)
